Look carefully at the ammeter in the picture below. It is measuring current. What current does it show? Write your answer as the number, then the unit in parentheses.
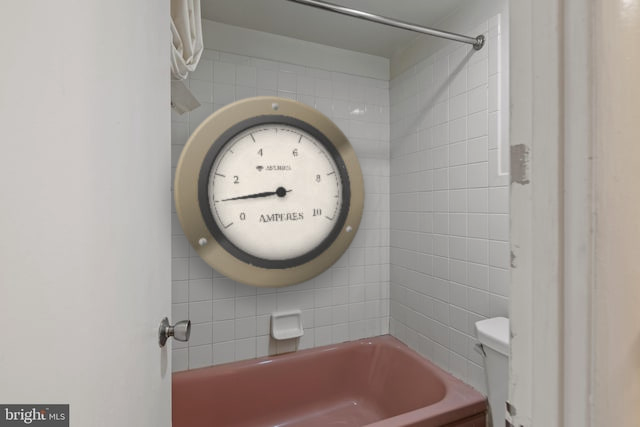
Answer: 1 (A)
